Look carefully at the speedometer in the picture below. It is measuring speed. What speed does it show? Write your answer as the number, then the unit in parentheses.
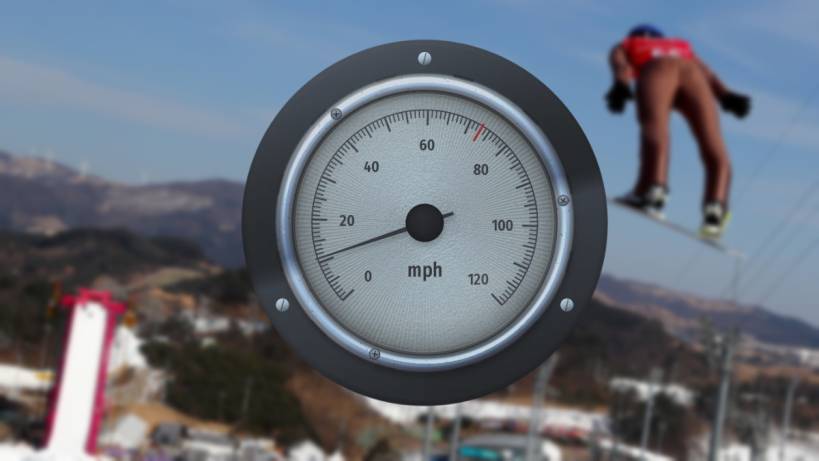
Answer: 11 (mph)
